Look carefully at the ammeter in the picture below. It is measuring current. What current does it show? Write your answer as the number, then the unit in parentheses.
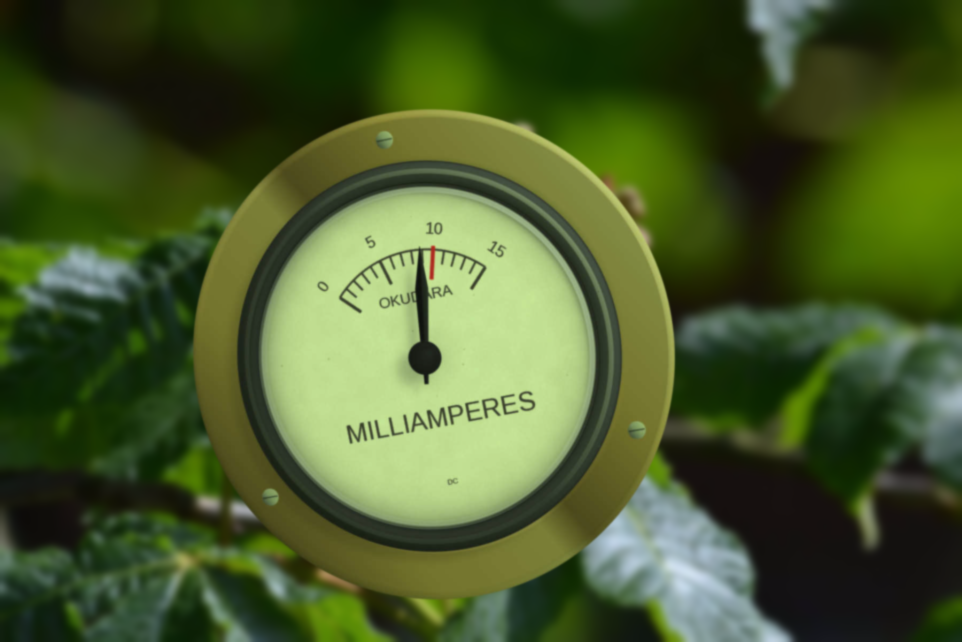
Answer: 9 (mA)
